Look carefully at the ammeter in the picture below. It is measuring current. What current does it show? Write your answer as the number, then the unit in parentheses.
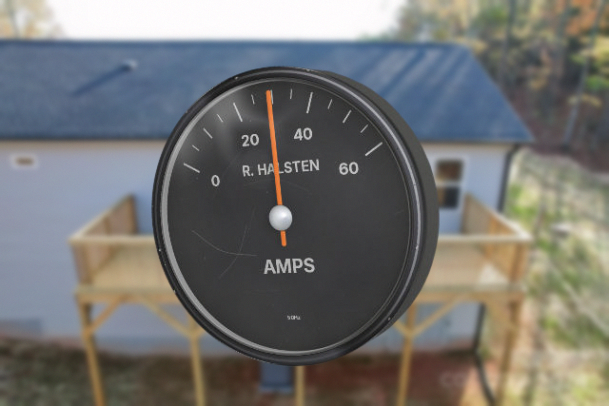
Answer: 30 (A)
